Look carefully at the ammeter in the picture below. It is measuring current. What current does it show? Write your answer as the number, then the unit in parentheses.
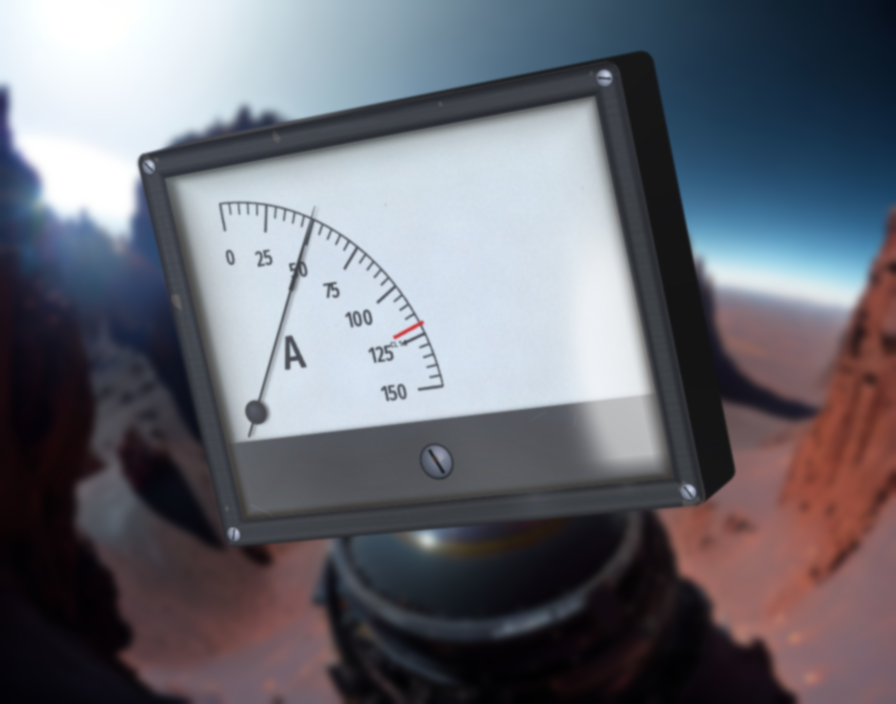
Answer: 50 (A)
